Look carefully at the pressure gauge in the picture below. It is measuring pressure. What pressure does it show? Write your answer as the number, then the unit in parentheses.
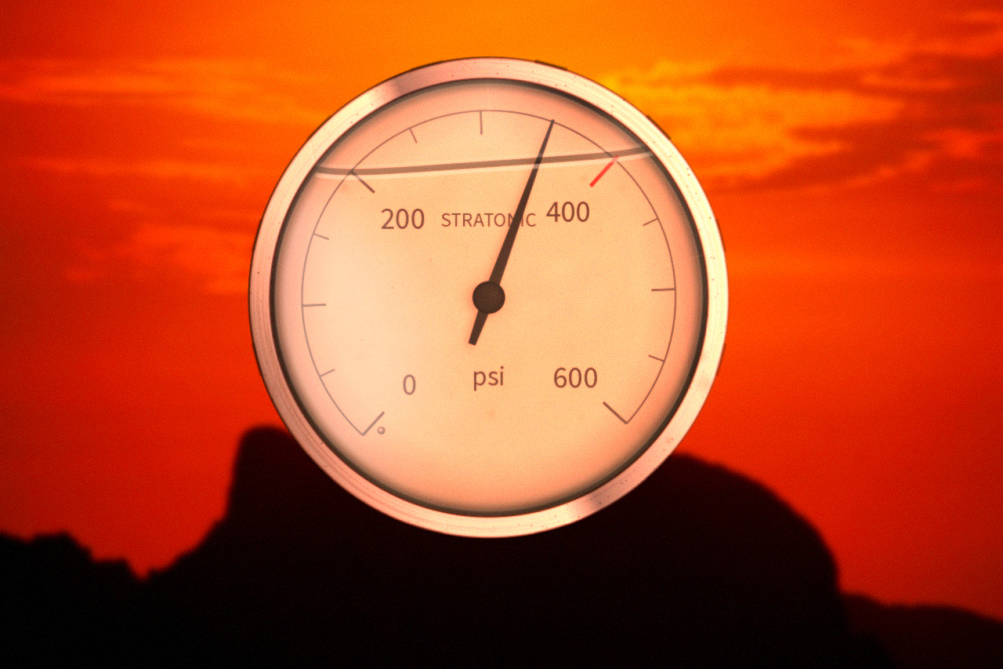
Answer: 350 (psi)
